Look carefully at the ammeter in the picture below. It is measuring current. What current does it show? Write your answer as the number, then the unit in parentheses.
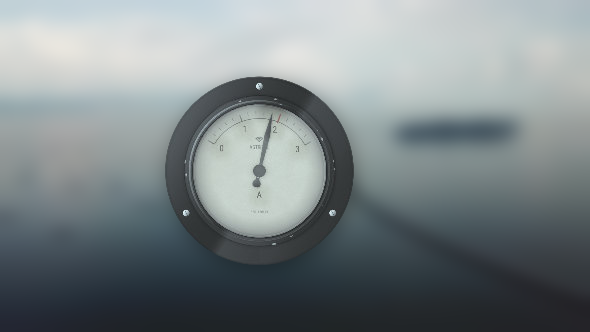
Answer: 1.8 (A)
